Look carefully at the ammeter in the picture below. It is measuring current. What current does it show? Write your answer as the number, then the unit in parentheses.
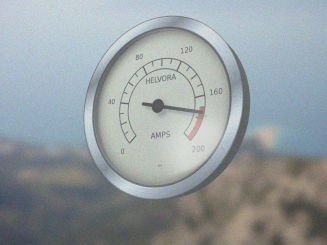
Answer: 175 (A)
